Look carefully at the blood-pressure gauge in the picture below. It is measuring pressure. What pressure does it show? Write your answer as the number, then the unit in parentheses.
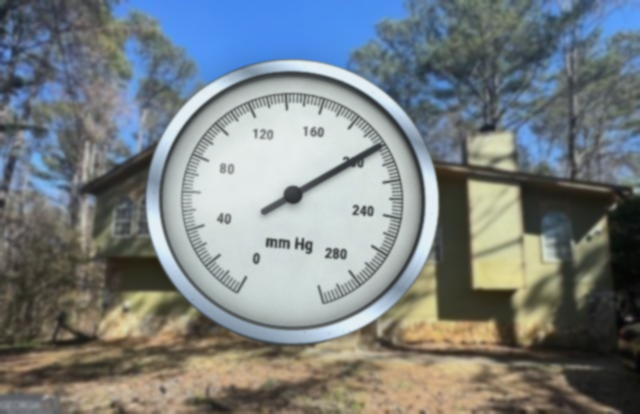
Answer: 200 (mmHg)
